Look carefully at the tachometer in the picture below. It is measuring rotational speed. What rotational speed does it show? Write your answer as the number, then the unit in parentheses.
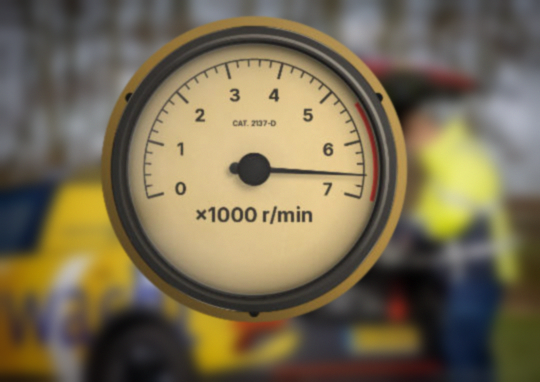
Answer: 6600 (rpm)
